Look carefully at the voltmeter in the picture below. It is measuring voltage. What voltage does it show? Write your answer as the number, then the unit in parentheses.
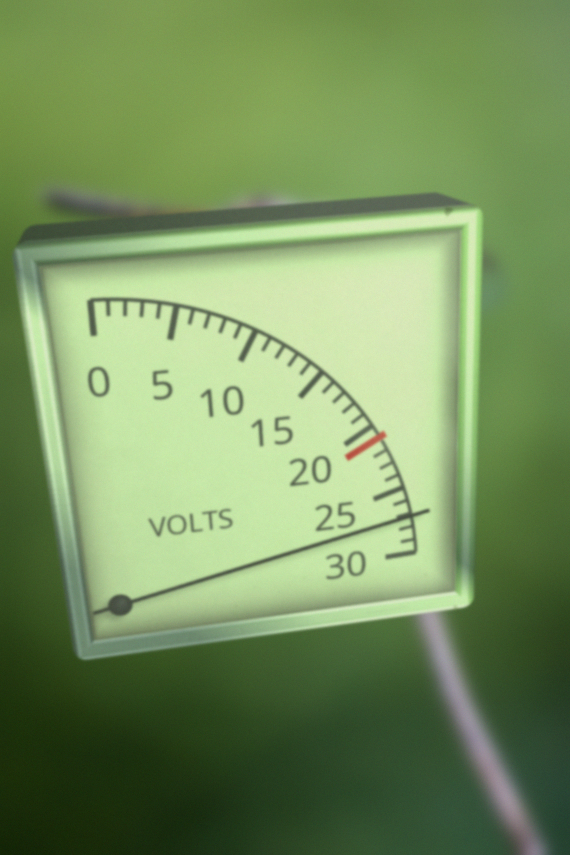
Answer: 27 (V)
